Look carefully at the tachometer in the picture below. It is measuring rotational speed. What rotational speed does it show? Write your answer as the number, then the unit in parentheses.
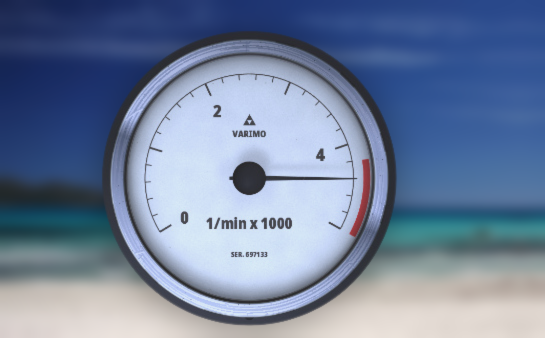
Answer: 4400 (rpm)
